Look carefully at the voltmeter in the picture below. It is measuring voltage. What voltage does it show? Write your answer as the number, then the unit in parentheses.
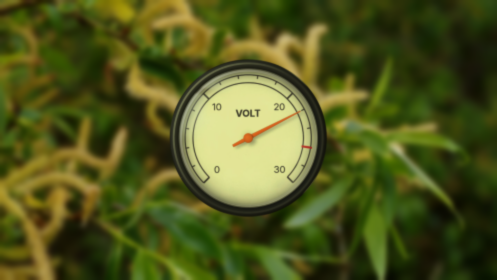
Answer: 22 (V)
